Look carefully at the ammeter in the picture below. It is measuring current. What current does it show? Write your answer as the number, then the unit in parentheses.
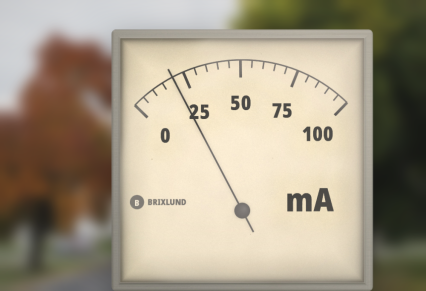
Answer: 20 (mA)
